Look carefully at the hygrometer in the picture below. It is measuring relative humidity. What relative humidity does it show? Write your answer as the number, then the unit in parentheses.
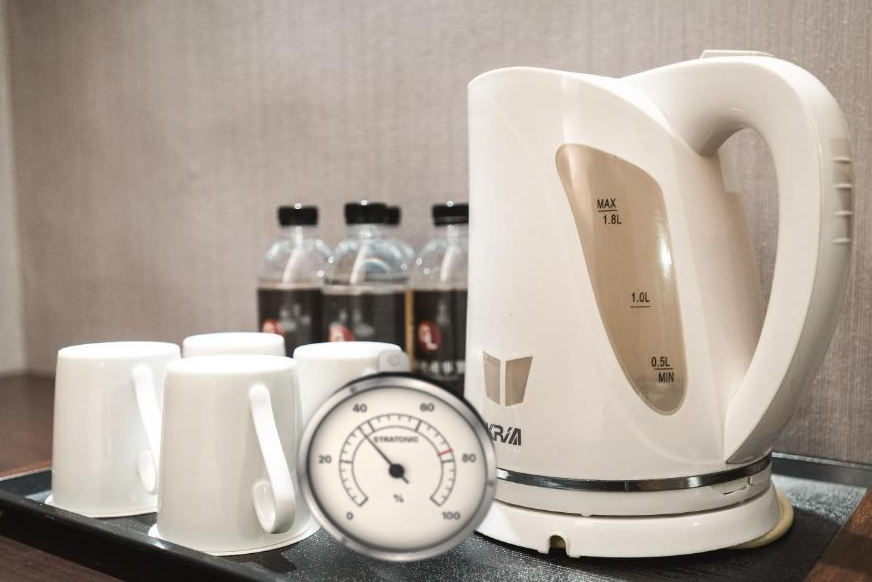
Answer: 36 (%)
